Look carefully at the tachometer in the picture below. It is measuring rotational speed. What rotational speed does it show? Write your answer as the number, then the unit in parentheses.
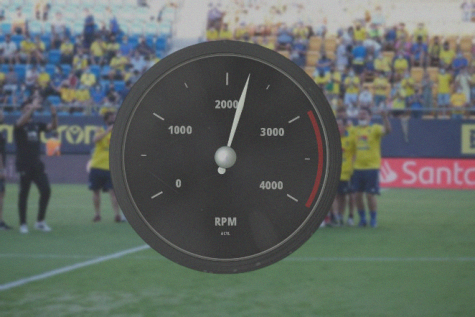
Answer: 2250 (rpm)
